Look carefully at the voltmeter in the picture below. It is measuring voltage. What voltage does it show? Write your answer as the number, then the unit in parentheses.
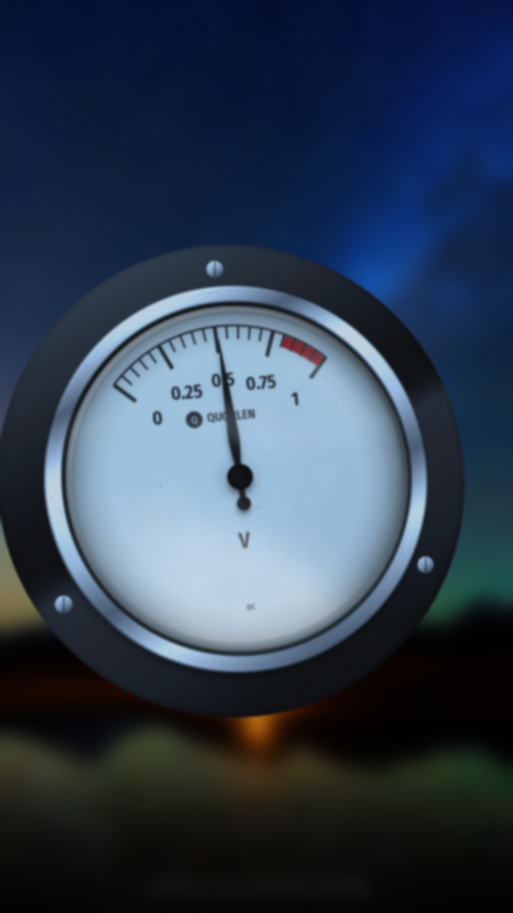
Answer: 0.5 (V)
